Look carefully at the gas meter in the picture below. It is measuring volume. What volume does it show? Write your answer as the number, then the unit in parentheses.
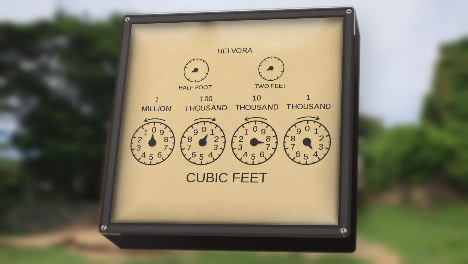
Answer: 7400 (ft³)
